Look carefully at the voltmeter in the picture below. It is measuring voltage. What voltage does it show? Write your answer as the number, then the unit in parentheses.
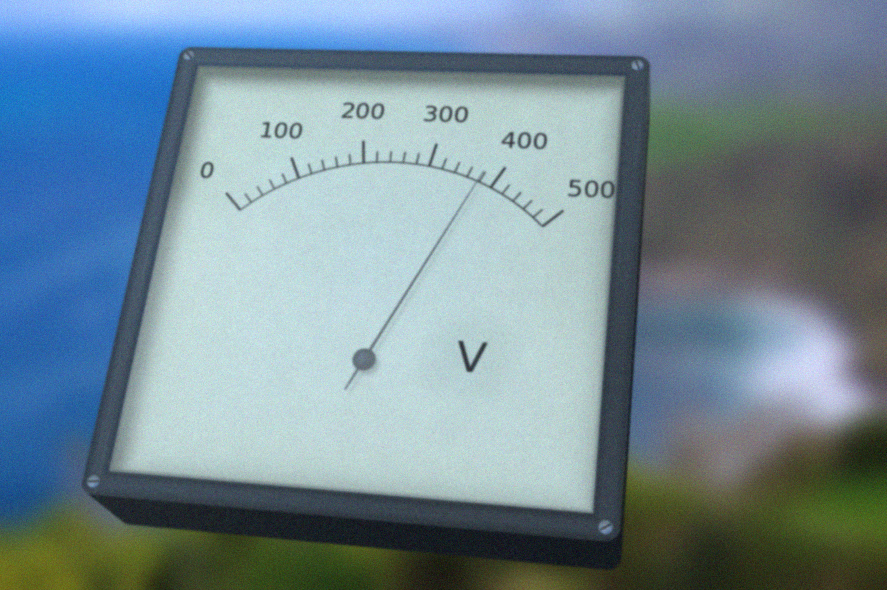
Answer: 380 (V)
